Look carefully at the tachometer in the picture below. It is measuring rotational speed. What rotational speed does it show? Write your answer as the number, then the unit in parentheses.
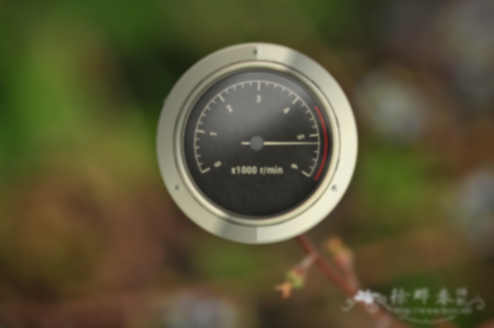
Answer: 5200 (rpm)
